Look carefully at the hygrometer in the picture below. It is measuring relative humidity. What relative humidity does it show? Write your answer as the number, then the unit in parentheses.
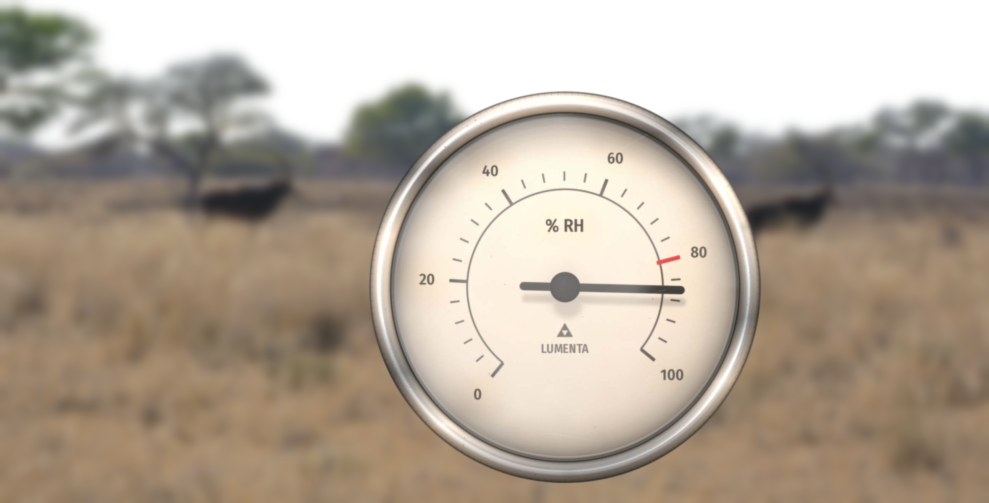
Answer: 86 (%)
